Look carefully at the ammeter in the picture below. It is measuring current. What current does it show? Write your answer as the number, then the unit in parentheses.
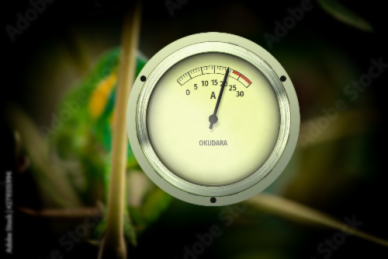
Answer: 20 (A)
